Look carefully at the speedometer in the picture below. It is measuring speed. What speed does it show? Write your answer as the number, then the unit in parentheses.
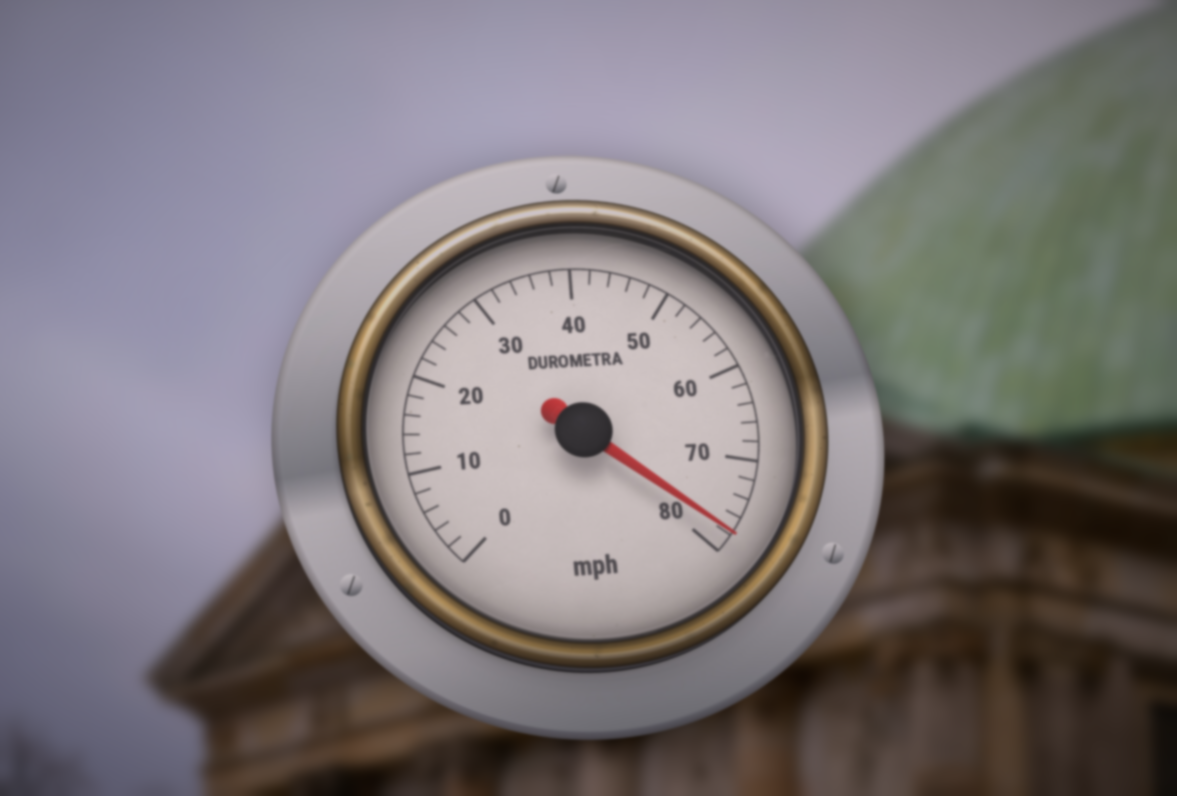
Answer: 78 (mph)
